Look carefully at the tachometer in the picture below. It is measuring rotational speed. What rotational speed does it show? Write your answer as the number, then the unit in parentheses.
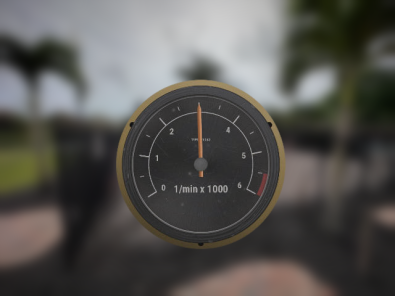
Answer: 3000 (rpm)
